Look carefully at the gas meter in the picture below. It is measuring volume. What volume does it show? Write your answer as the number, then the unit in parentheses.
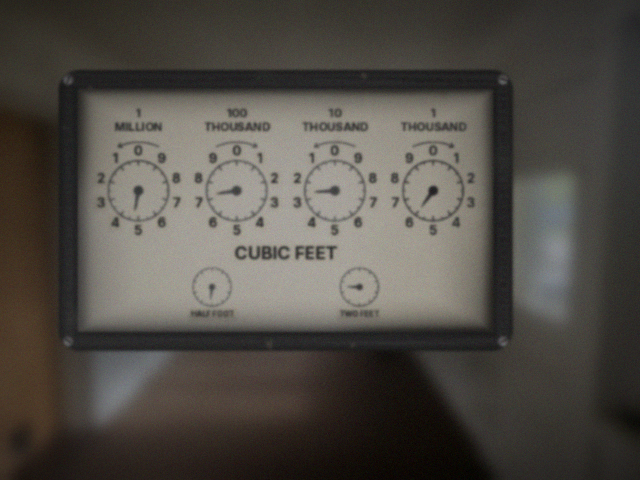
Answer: 472600 (ft³)
